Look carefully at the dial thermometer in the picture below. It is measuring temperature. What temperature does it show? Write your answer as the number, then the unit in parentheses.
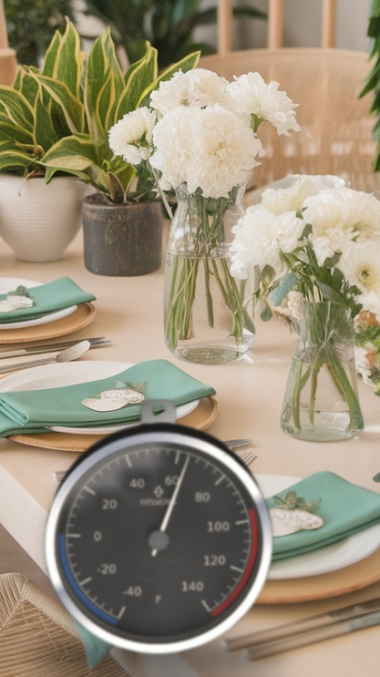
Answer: 64 (°F)
